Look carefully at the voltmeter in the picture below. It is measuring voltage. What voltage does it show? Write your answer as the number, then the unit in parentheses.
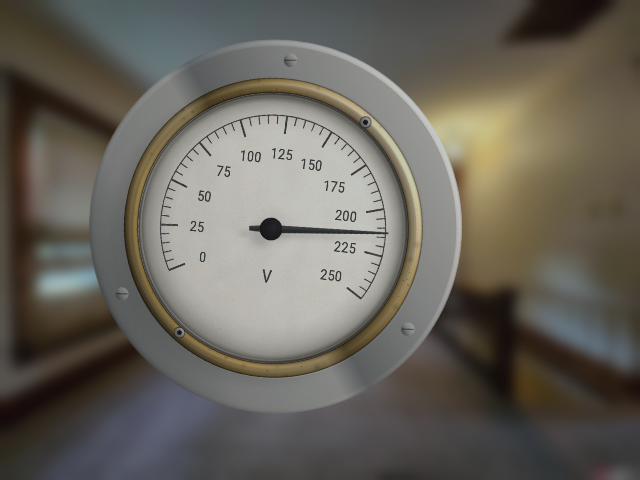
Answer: 212.5 (V)
